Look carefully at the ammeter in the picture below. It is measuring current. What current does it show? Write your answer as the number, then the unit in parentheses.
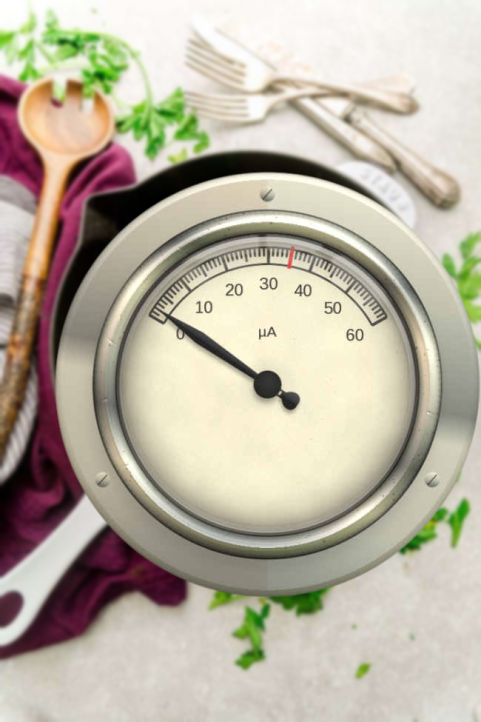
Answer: 2 (µA)
